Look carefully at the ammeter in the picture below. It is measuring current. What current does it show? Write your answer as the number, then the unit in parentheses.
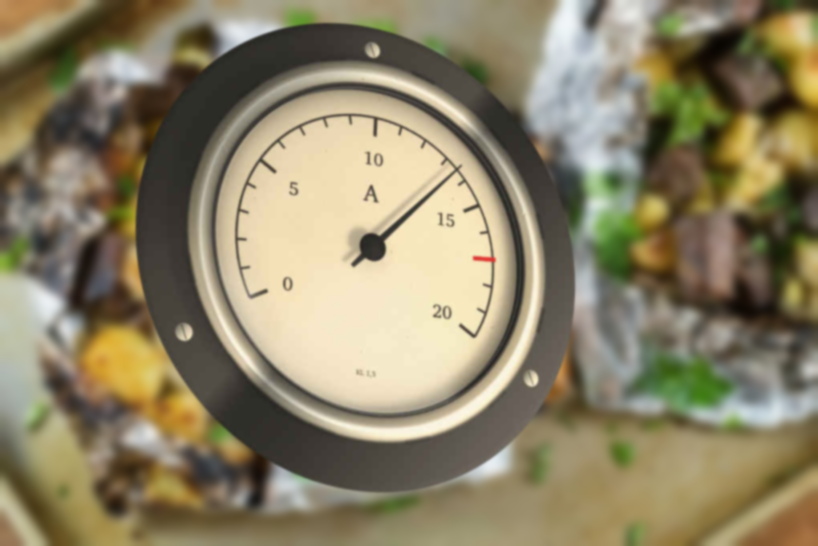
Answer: 13.5 (A)
